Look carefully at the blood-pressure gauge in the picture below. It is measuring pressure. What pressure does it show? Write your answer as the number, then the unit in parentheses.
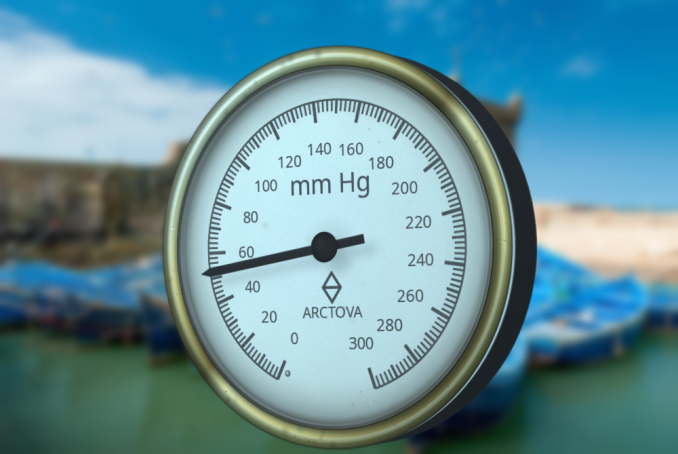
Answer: 52 (mmHg)
